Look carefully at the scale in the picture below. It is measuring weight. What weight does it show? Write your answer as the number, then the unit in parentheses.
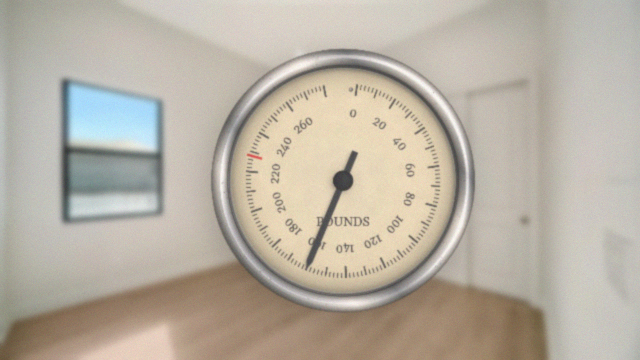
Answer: 160 (lb)
